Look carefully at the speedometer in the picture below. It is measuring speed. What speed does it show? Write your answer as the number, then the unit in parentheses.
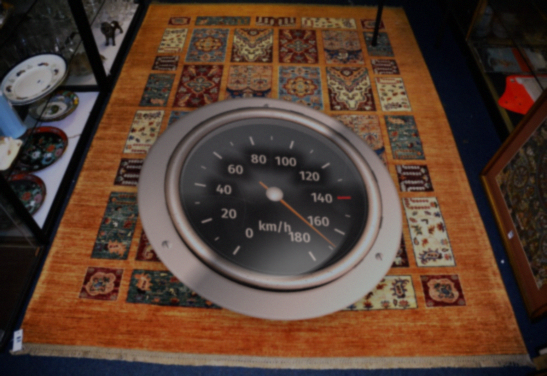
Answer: 170 (km/h)
